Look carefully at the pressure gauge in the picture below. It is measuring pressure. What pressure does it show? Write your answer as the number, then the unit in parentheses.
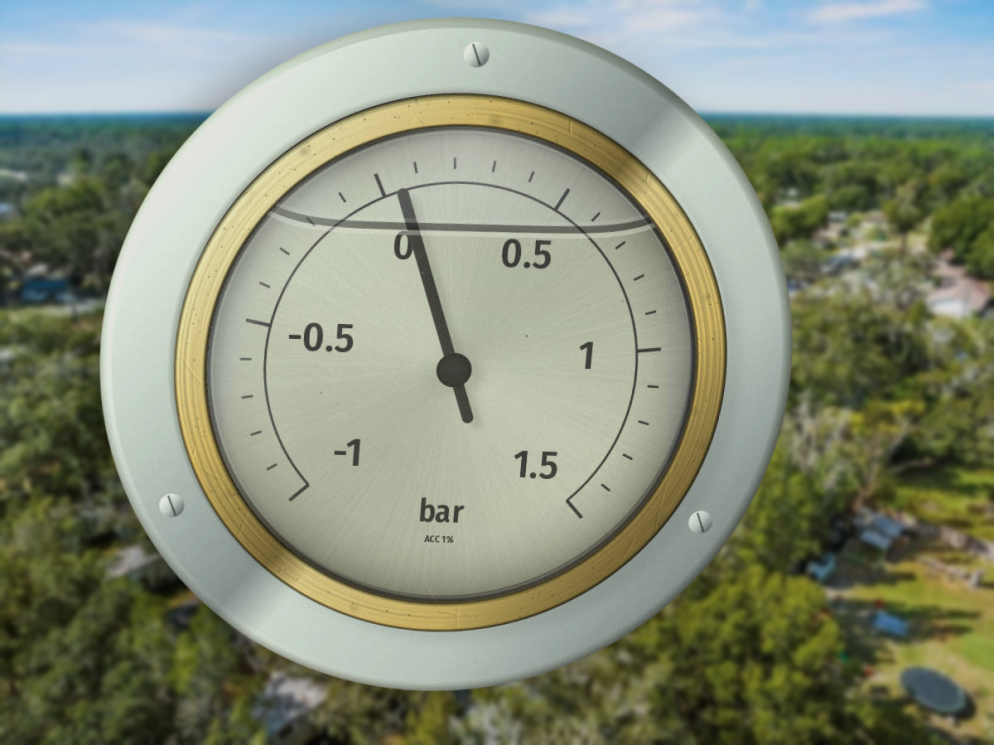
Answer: 0.05 (bar)
